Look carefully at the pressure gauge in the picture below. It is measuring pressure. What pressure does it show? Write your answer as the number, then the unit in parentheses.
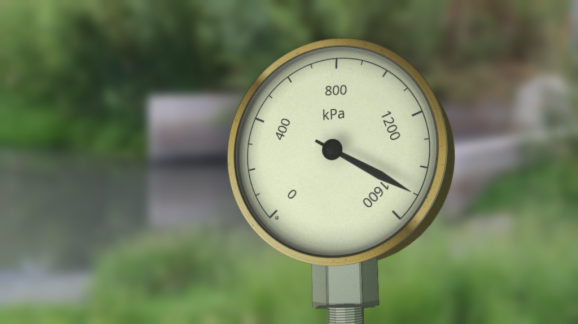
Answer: 1500 (kPa)
